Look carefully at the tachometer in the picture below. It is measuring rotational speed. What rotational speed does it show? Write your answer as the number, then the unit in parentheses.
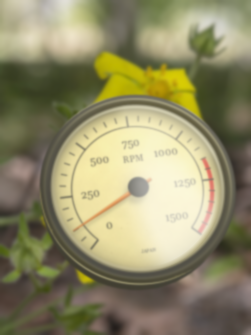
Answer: 100 (rpm)
